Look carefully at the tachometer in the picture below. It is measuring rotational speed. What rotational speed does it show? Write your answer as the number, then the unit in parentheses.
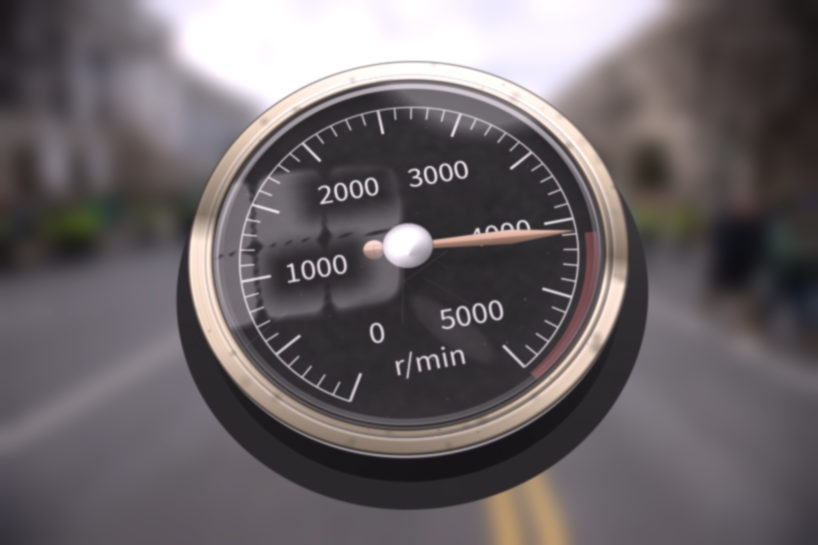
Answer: 4100 (rpm)
